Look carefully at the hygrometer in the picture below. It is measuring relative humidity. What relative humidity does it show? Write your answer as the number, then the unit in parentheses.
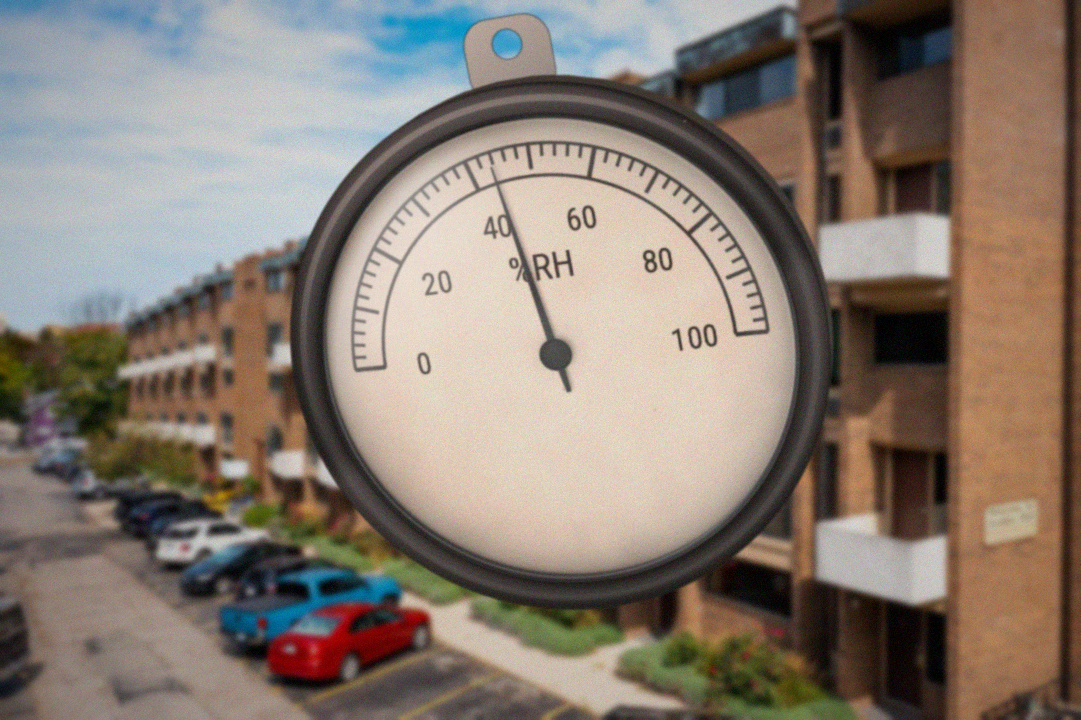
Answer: 44 (%)
